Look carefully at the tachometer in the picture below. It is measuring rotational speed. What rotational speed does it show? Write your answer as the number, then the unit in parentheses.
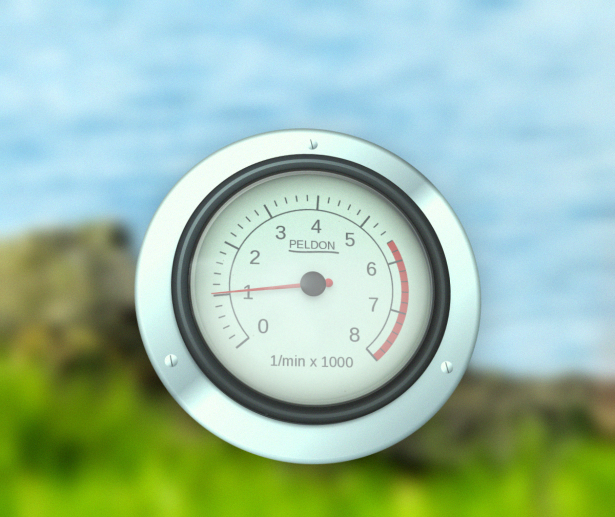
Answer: 1000 (rpm)
